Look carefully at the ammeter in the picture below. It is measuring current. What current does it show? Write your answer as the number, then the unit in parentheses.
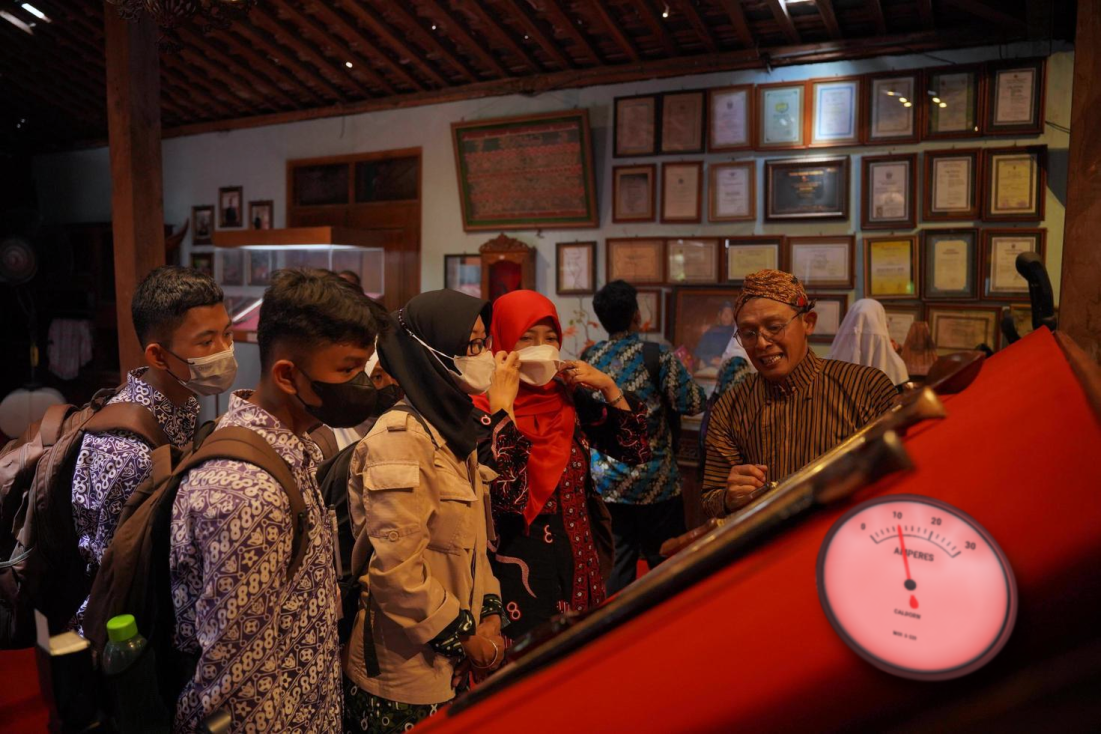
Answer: 10 (A)
